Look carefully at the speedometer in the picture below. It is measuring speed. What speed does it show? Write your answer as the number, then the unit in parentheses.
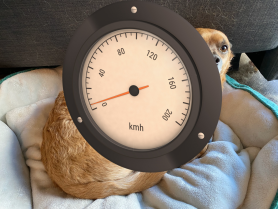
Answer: 5 (km/h)
